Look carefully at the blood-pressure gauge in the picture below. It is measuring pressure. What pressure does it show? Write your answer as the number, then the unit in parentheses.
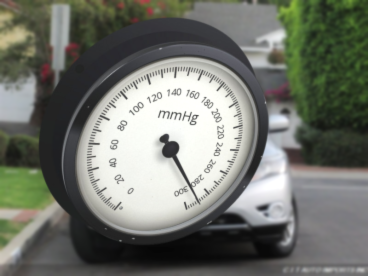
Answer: 290 (mmHg)
